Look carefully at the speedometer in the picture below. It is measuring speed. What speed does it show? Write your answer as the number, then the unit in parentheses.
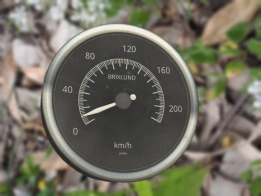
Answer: 10 (km/h)
